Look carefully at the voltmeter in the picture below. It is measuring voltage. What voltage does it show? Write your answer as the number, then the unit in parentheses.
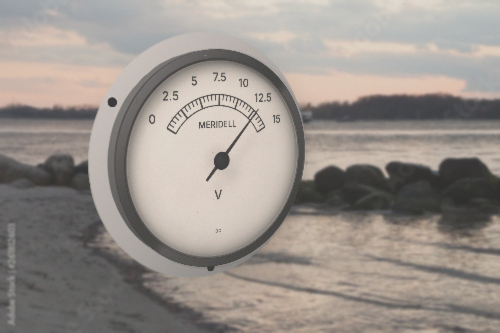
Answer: 12.5 (V)
